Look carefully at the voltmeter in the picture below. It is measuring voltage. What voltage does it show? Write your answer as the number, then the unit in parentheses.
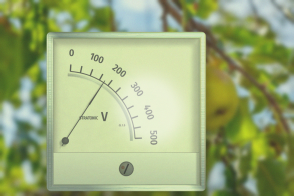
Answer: 175 (V)
